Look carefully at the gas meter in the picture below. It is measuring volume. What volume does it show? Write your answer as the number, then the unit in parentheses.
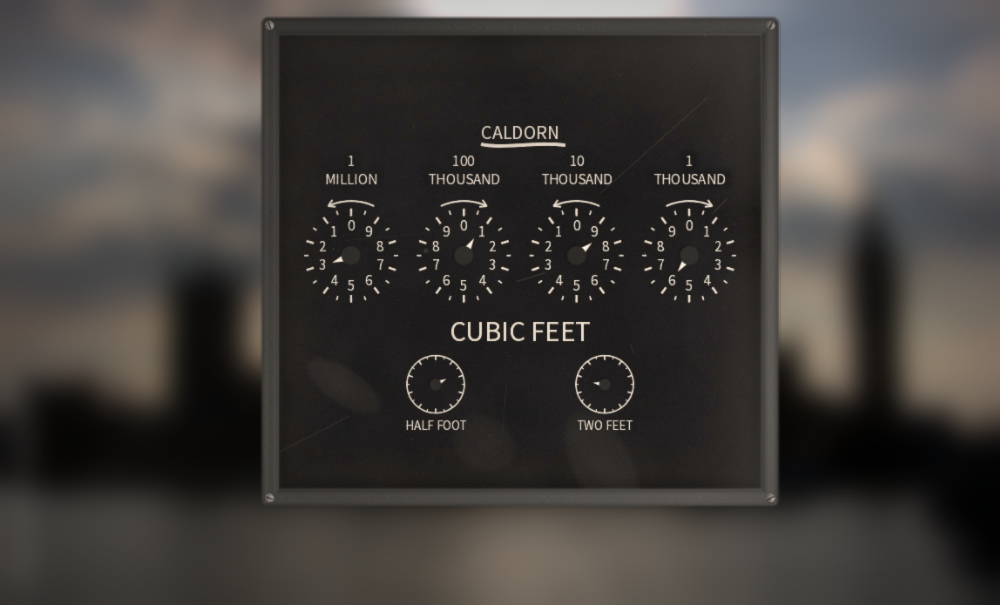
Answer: 308600 (ft³)
